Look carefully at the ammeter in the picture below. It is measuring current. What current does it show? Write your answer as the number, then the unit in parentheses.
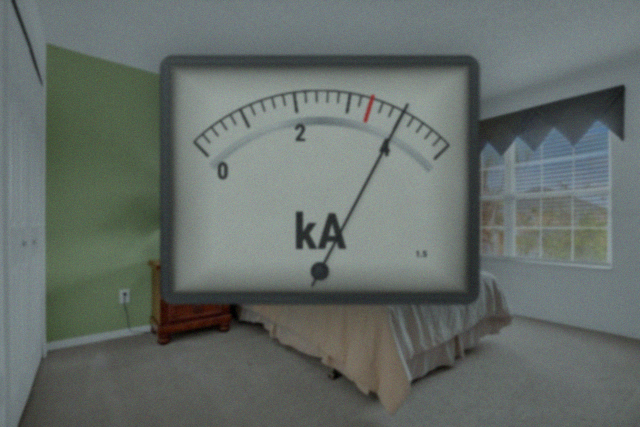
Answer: 4 (kA)
